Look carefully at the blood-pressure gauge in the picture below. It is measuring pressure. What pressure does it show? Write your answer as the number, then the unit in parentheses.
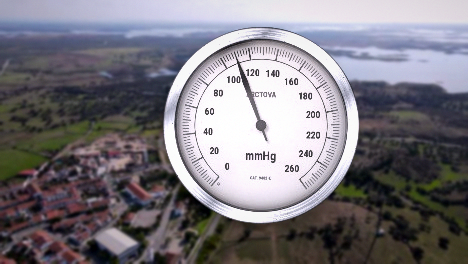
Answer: 110 (mmHg)
